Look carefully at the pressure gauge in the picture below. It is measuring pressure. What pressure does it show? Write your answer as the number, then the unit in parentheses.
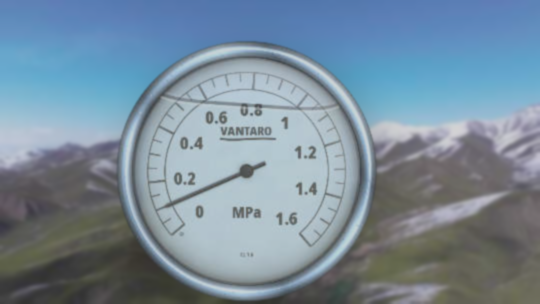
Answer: 0.1 (MPa)
